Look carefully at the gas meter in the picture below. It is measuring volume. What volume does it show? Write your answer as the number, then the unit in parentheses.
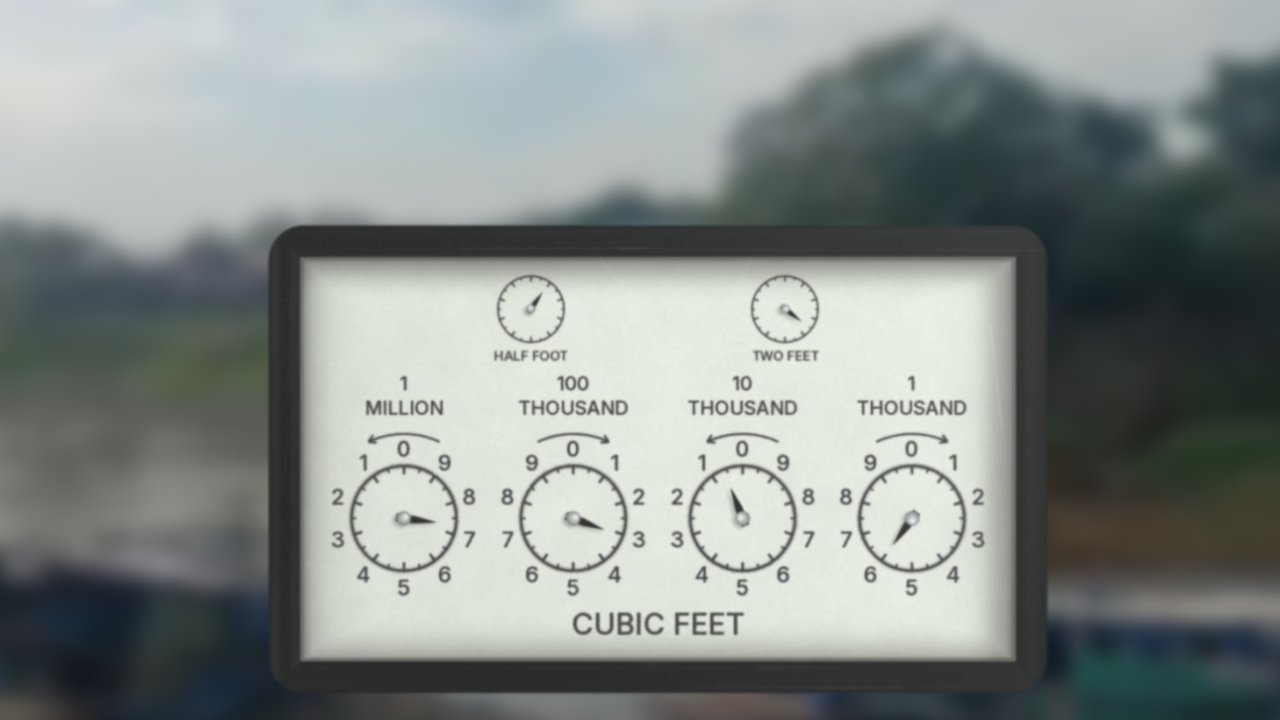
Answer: 730600 (ft³)
